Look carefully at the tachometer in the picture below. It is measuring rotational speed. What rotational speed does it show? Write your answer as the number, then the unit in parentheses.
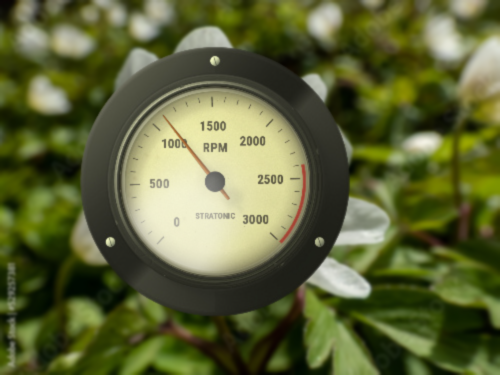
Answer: 1100 (rpm)
